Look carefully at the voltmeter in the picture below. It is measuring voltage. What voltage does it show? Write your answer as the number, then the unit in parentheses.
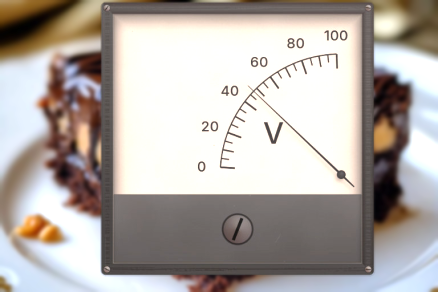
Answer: 47.5 (V)
